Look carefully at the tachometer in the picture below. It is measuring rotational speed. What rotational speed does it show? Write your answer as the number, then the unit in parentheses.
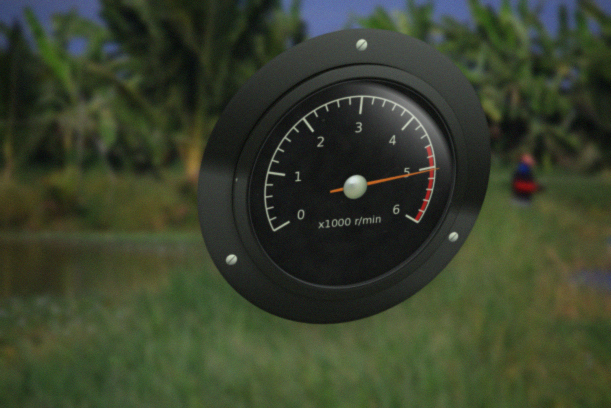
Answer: 5000 (rpm)
